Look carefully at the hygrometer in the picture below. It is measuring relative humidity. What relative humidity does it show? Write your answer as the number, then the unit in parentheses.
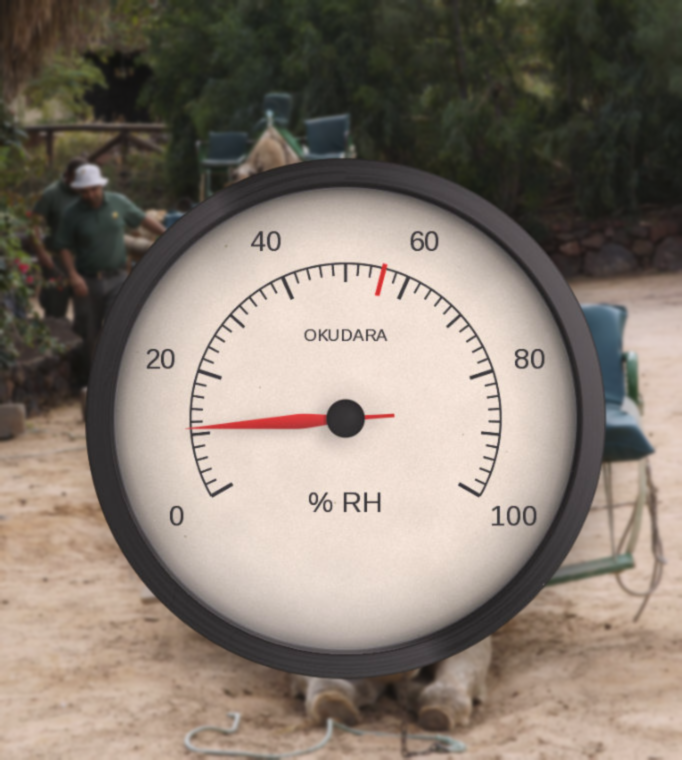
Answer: 11 (%)
